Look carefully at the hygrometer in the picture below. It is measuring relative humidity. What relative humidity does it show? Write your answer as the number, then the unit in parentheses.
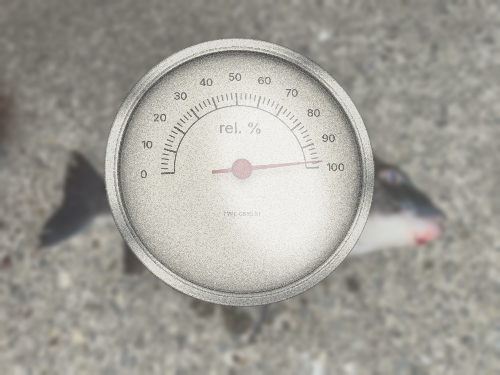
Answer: 98 (%)
